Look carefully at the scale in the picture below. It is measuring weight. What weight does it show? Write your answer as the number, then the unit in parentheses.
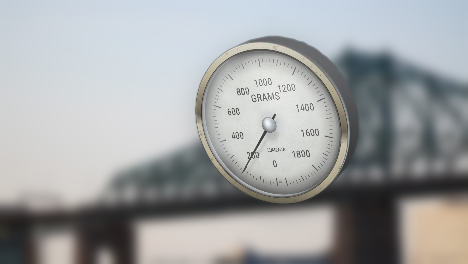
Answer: 200 (g)
